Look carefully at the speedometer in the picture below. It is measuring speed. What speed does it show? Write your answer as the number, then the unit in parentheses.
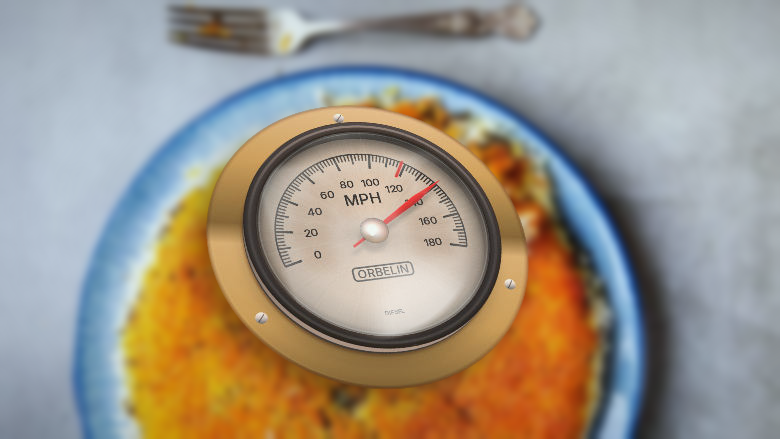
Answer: 140 (mph)
